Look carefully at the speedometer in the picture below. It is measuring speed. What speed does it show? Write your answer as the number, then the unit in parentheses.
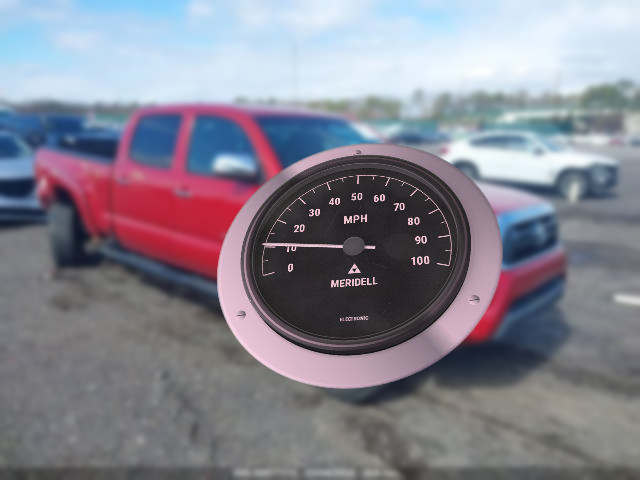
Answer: 10 (mph)
